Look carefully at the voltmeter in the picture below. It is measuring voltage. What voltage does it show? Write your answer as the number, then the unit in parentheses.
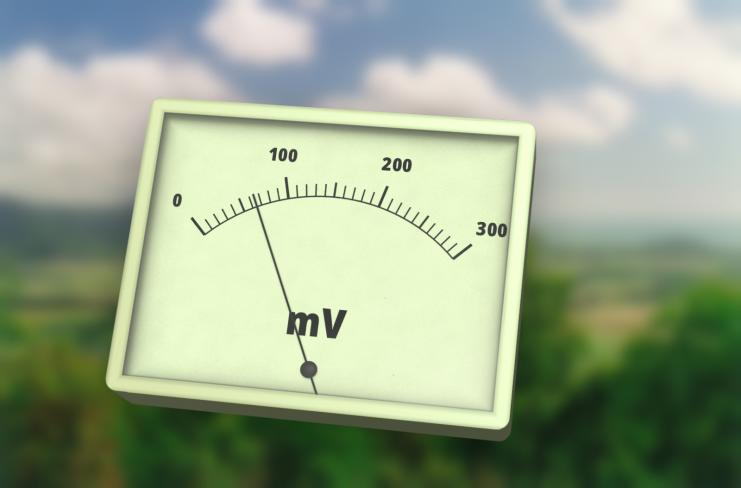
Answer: 65 (mV)
